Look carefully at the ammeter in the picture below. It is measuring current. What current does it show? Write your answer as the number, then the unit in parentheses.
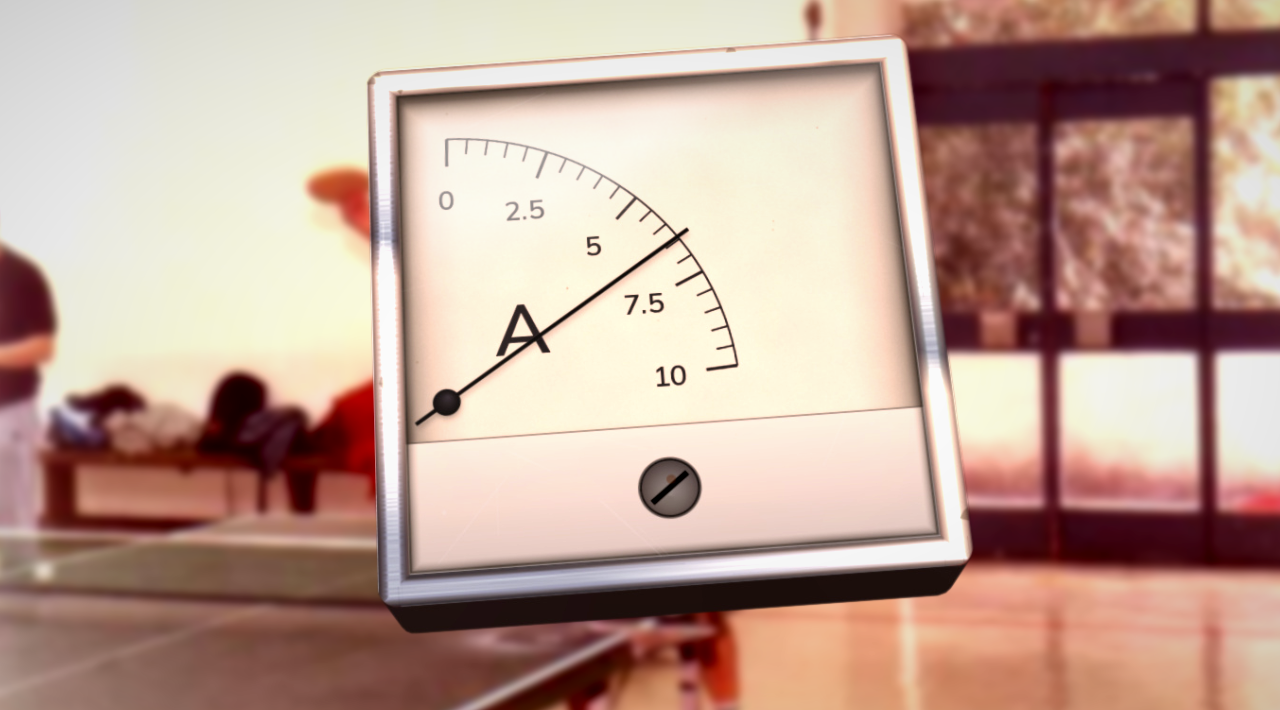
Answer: 6.5 (A)
